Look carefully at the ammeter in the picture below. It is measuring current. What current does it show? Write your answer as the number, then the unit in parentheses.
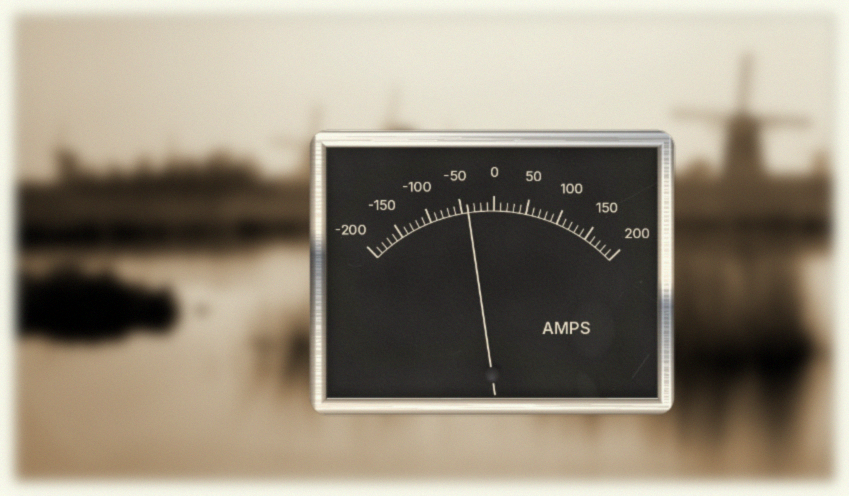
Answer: -40 (A)
